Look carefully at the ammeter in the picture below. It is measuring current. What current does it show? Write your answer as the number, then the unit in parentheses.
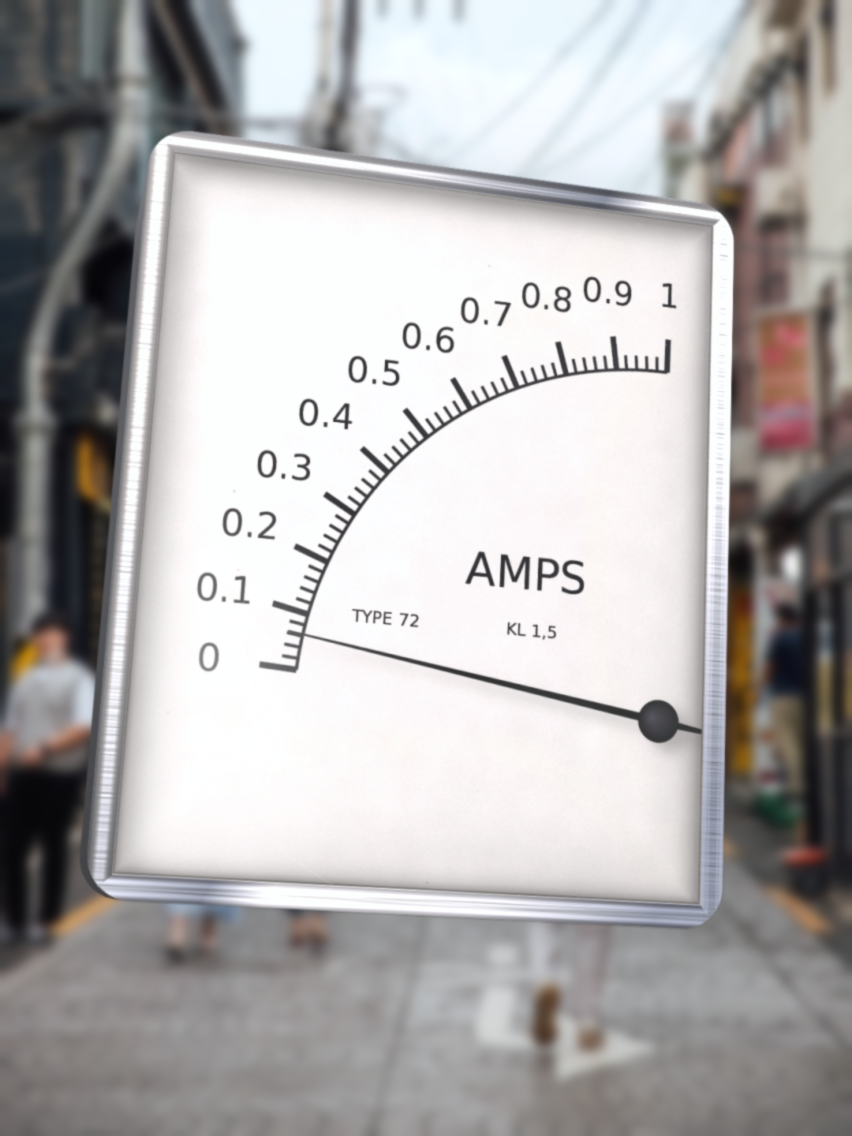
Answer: 0.06 (A)
